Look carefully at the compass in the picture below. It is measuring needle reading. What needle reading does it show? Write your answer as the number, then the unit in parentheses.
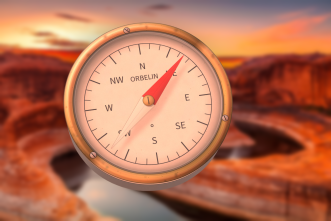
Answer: 45 (°)
